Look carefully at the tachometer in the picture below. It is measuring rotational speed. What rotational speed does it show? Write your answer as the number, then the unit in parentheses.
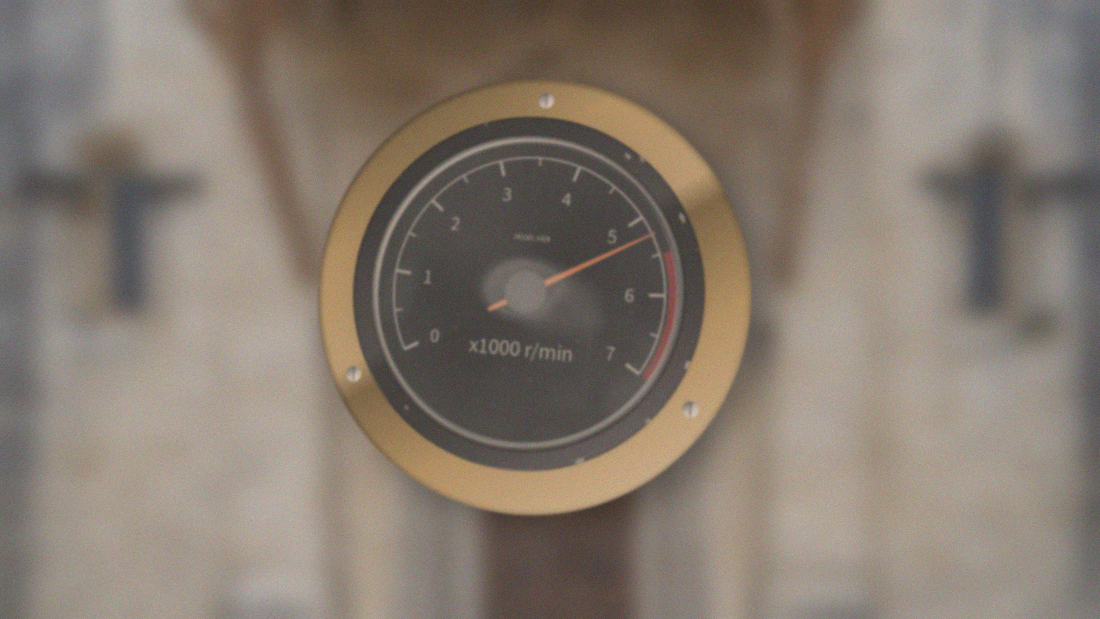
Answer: 5250 (rpm)
